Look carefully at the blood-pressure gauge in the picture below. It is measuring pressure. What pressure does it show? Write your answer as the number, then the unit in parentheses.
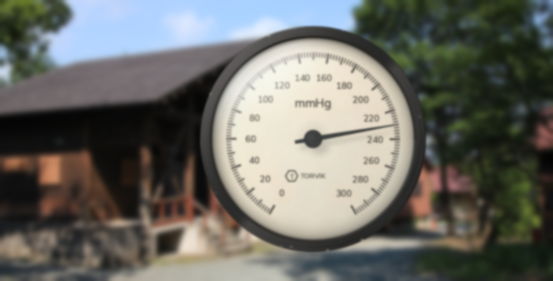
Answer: 230 (mmHg)
